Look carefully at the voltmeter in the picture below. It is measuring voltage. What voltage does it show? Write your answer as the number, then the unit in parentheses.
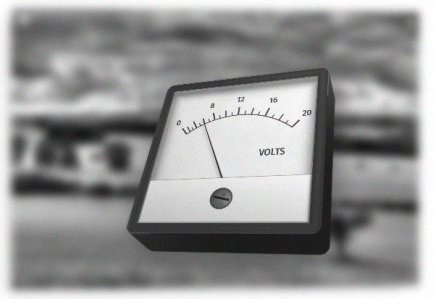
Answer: 6 (V)
